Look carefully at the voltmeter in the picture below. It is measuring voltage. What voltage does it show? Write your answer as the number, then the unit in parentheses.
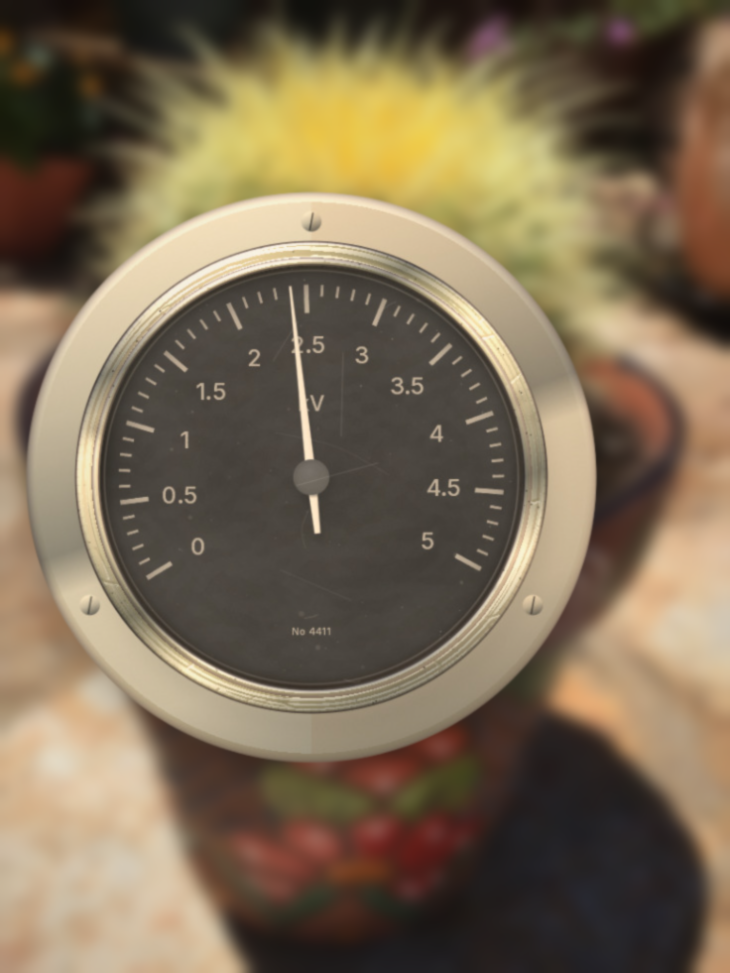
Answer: 2.4 (kV)
